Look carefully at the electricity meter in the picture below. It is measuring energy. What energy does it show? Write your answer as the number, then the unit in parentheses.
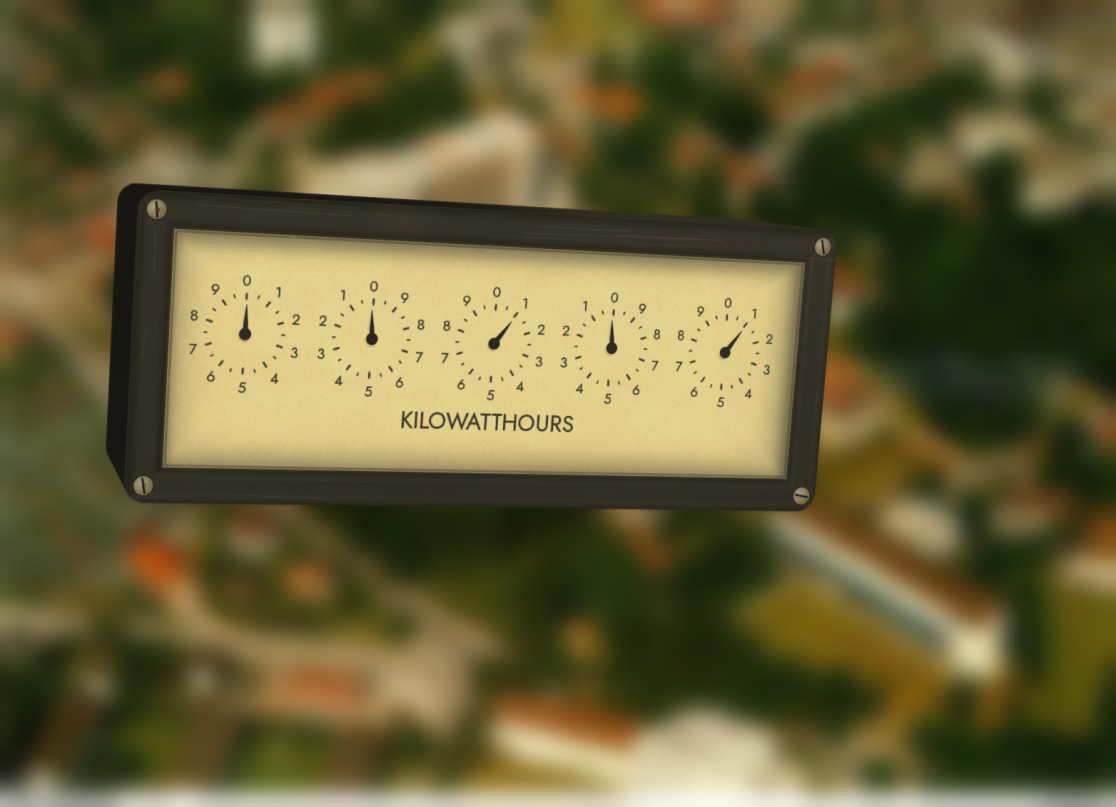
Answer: 101 (kWh)
